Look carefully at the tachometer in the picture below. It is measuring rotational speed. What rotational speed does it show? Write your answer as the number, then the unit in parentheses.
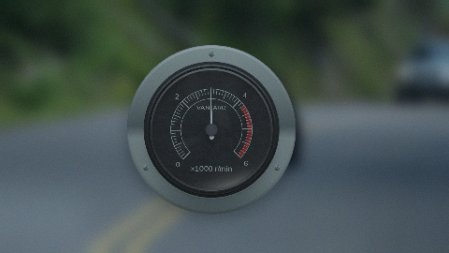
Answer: 3000 (rpm)
